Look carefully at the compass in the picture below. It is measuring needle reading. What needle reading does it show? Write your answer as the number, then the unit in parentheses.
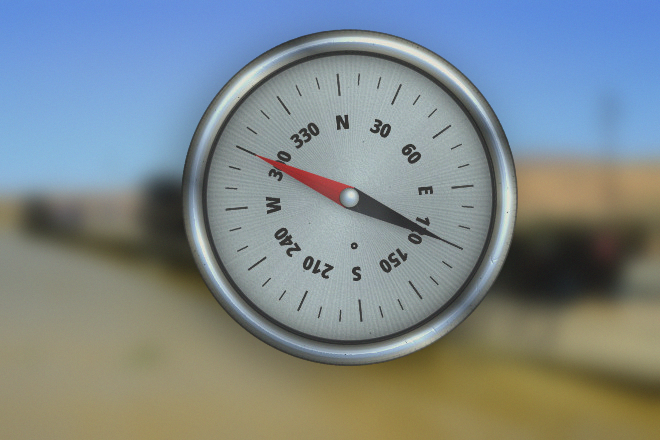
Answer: 300 (°)
